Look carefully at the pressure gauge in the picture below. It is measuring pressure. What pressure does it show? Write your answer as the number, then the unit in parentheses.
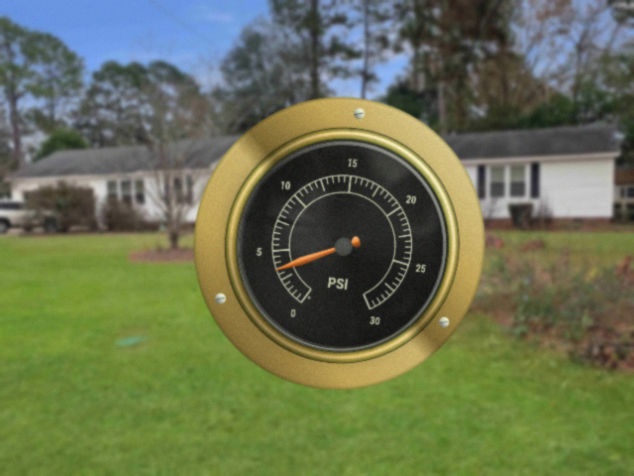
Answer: 3.5 (psi)
